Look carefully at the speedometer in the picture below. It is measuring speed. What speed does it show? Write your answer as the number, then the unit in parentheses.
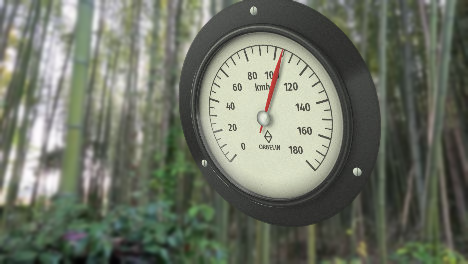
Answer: 105 (km/h)
